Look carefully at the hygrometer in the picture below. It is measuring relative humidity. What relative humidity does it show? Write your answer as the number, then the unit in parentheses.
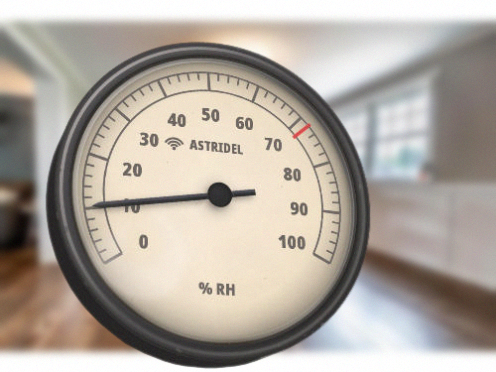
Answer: 10 (%)
